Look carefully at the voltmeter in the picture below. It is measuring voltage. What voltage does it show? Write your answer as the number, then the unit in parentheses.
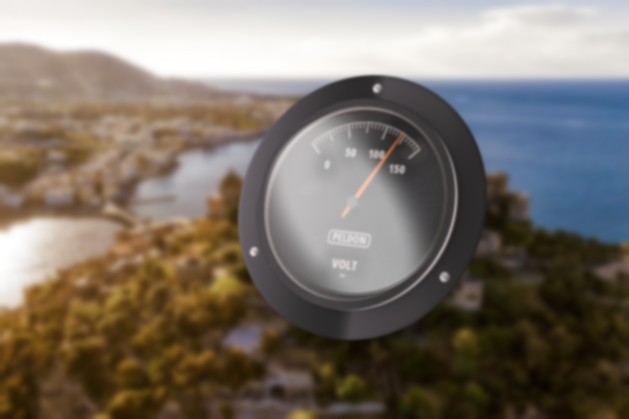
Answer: 125 (V)
